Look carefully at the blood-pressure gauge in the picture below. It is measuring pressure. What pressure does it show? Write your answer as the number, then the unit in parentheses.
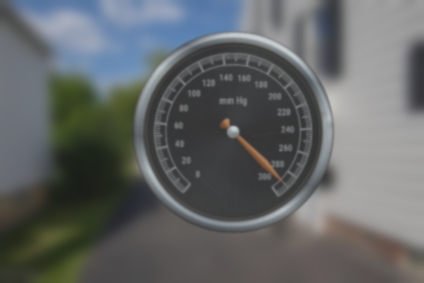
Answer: 290 (mmHg)
